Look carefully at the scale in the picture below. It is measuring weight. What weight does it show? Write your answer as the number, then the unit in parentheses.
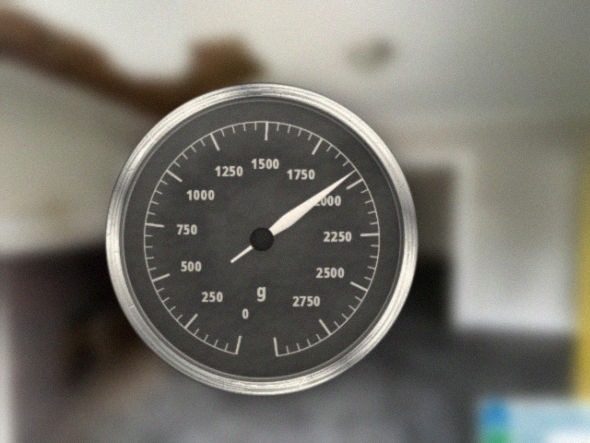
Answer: 1950 (g)
